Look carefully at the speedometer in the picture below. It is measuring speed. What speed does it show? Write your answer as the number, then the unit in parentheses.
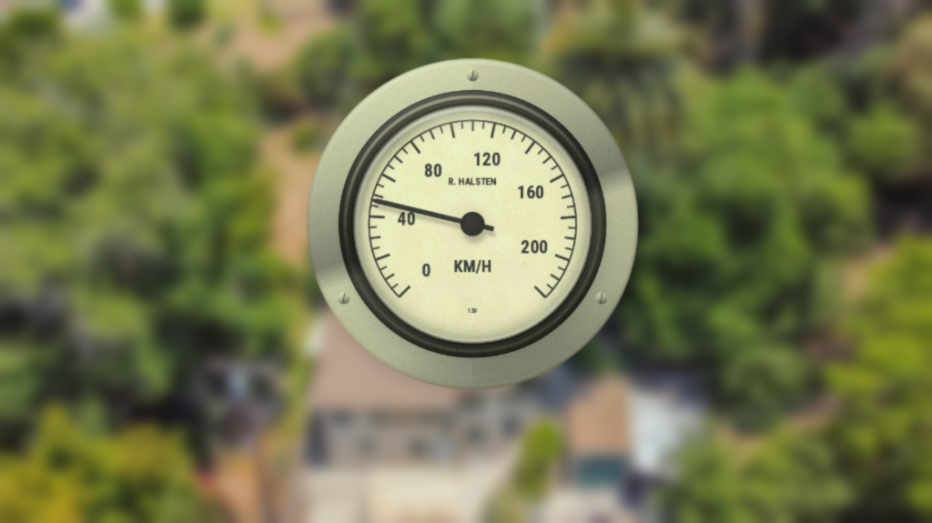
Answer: 47.5 (km/h)
